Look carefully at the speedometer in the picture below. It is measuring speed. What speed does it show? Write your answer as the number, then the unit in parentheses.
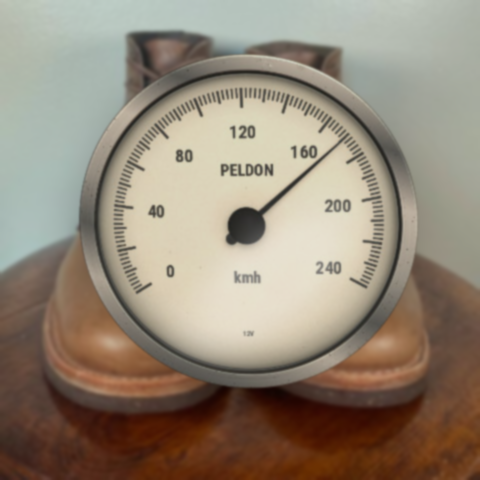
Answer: 170 (km/h)
